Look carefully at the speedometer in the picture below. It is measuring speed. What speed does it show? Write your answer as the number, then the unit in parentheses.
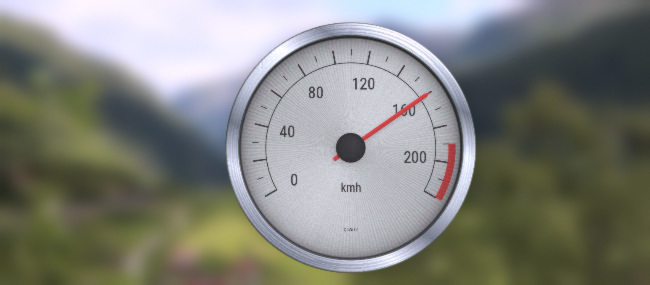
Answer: 160 (km/h)
